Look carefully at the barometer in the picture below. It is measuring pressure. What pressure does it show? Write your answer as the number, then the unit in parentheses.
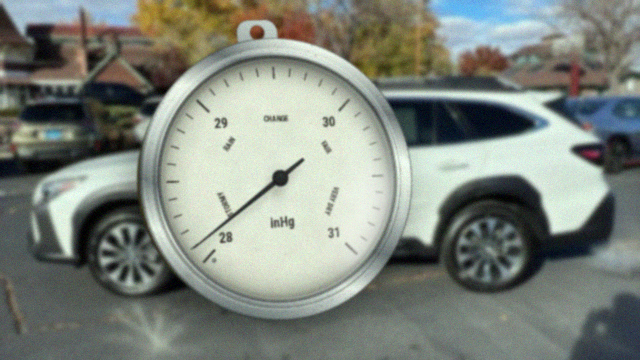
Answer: 28.1 (inHg)
